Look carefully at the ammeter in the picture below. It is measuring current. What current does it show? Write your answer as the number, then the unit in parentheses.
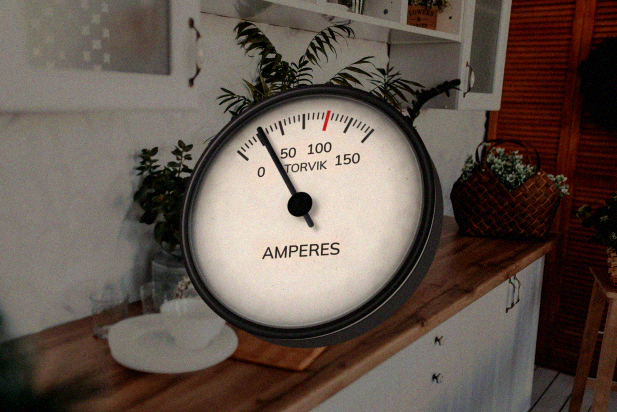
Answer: 30 (A)
